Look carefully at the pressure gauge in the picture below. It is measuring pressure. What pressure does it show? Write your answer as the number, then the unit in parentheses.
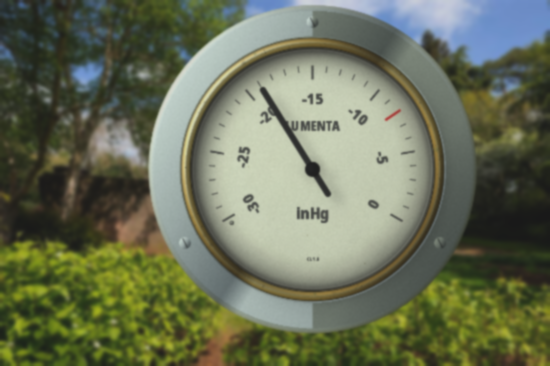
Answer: -19 (inHg)
